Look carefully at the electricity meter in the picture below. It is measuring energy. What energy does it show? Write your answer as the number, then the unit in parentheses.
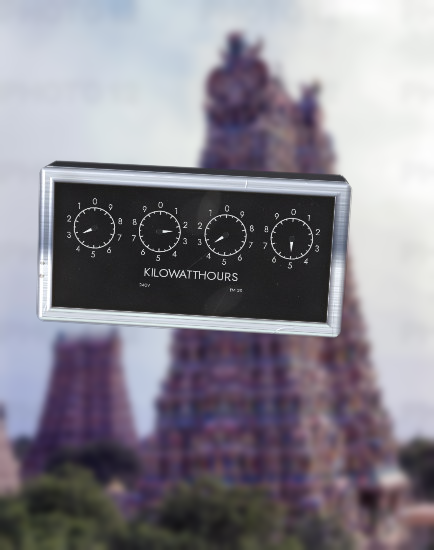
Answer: 3235 (kWh)
